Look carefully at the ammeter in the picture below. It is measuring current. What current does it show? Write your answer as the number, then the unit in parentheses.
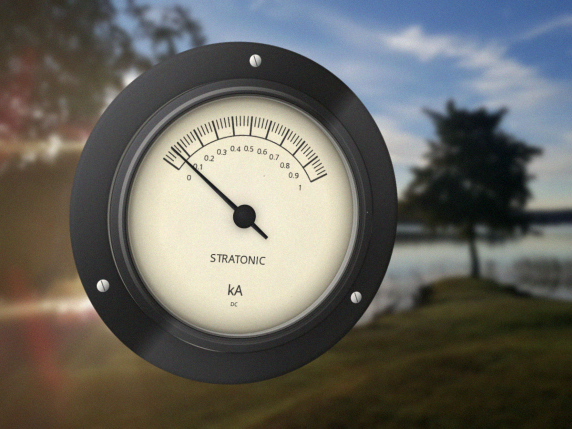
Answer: 0.06 (kA)
